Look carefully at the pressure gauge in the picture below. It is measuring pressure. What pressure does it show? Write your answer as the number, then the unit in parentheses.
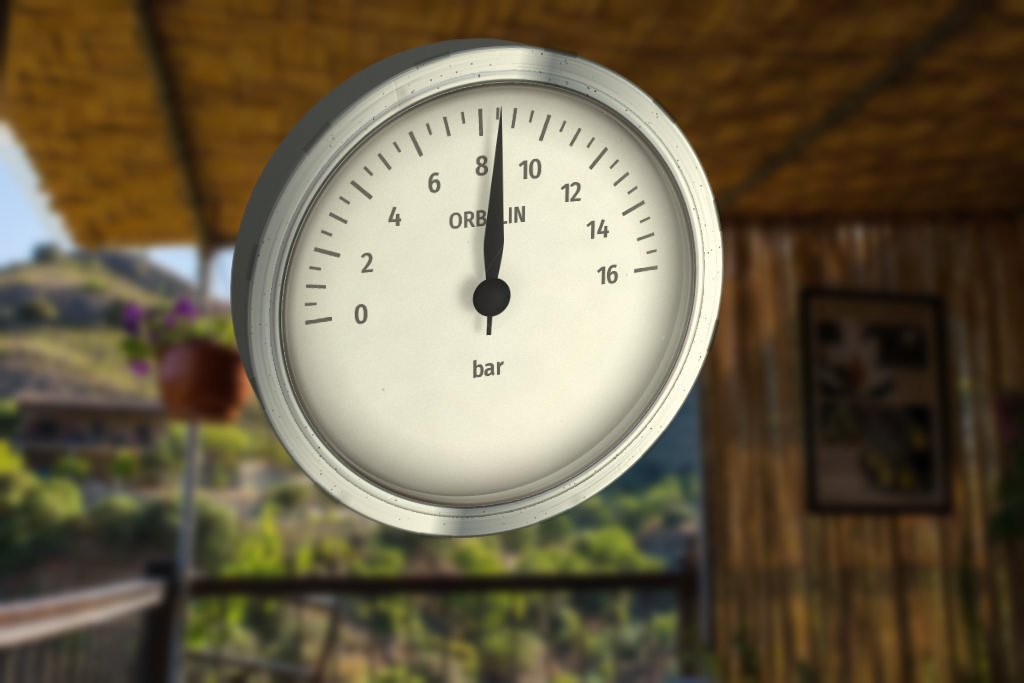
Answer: 8.5 (bar)
